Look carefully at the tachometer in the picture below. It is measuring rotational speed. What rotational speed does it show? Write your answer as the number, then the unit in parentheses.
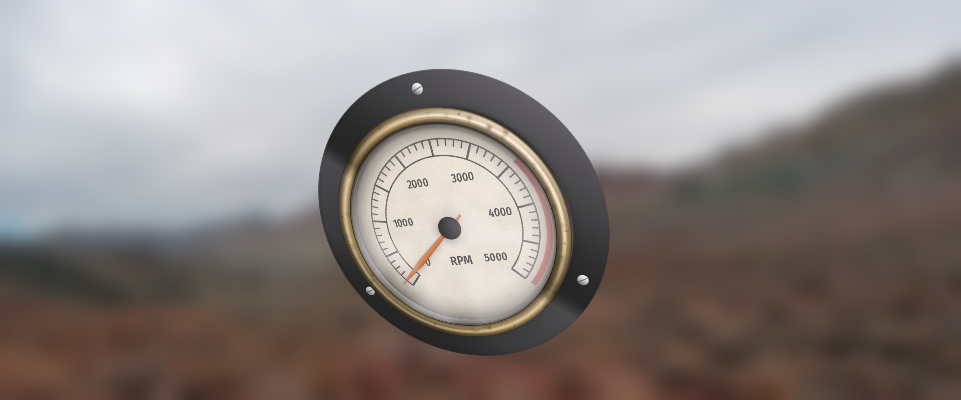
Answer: 100 (rpm)
